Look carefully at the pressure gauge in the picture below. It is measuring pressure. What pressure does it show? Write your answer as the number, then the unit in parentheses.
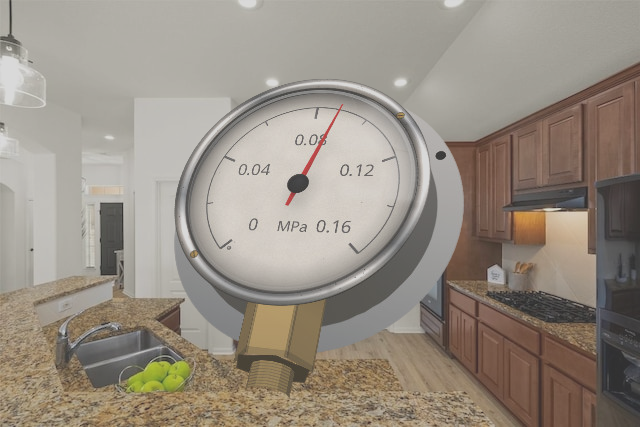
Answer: 0.09 (MPa)
